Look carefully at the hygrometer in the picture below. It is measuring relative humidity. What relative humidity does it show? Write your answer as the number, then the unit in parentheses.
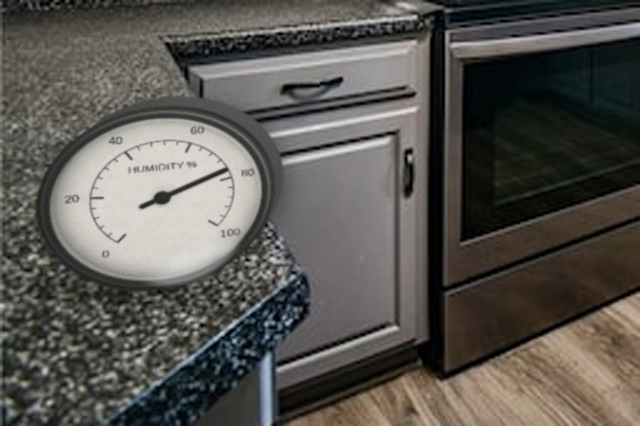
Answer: 76 (%)
